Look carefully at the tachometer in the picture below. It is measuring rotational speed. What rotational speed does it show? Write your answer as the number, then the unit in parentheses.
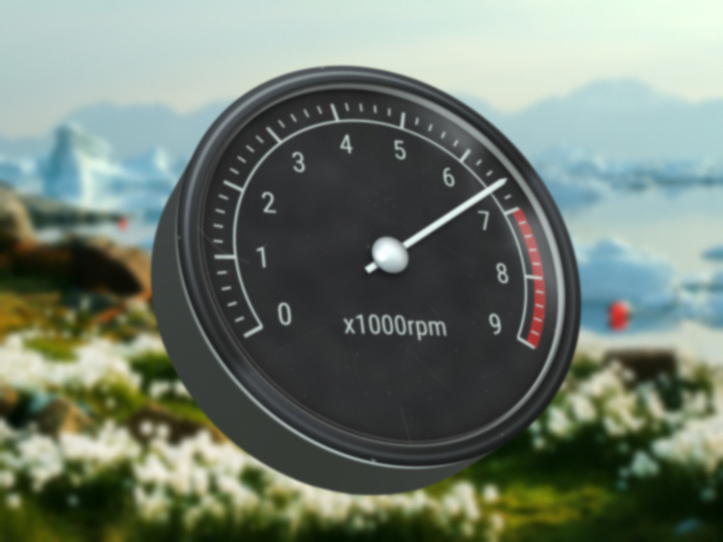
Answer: 6600 (rpm)
